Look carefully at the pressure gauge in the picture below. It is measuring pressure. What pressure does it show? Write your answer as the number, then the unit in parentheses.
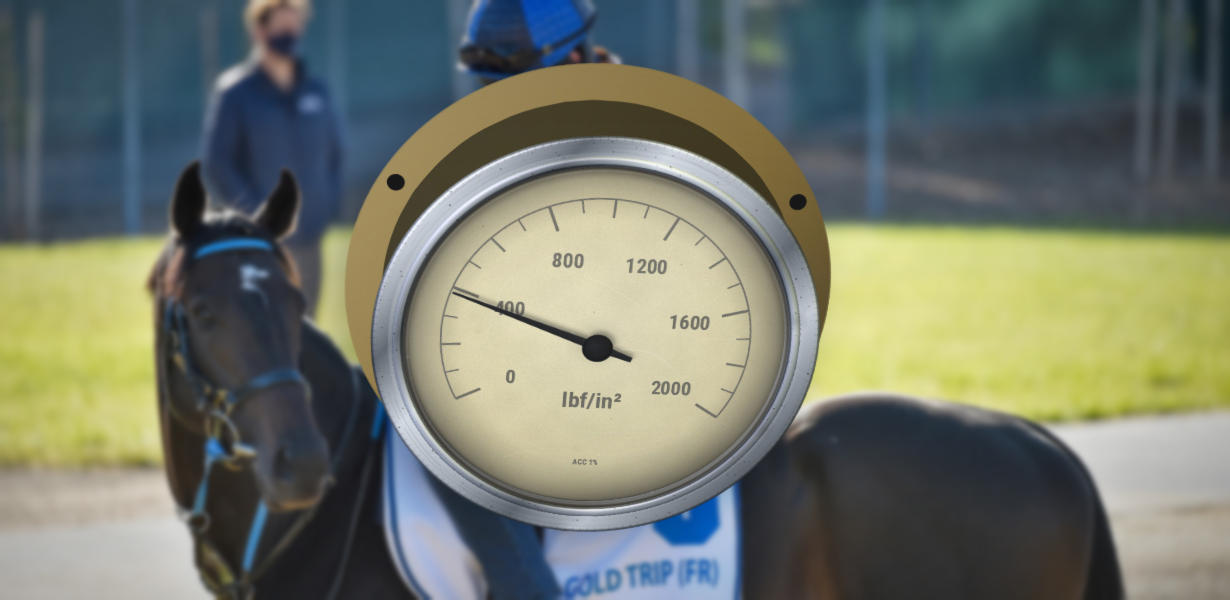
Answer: 400 (psi)
